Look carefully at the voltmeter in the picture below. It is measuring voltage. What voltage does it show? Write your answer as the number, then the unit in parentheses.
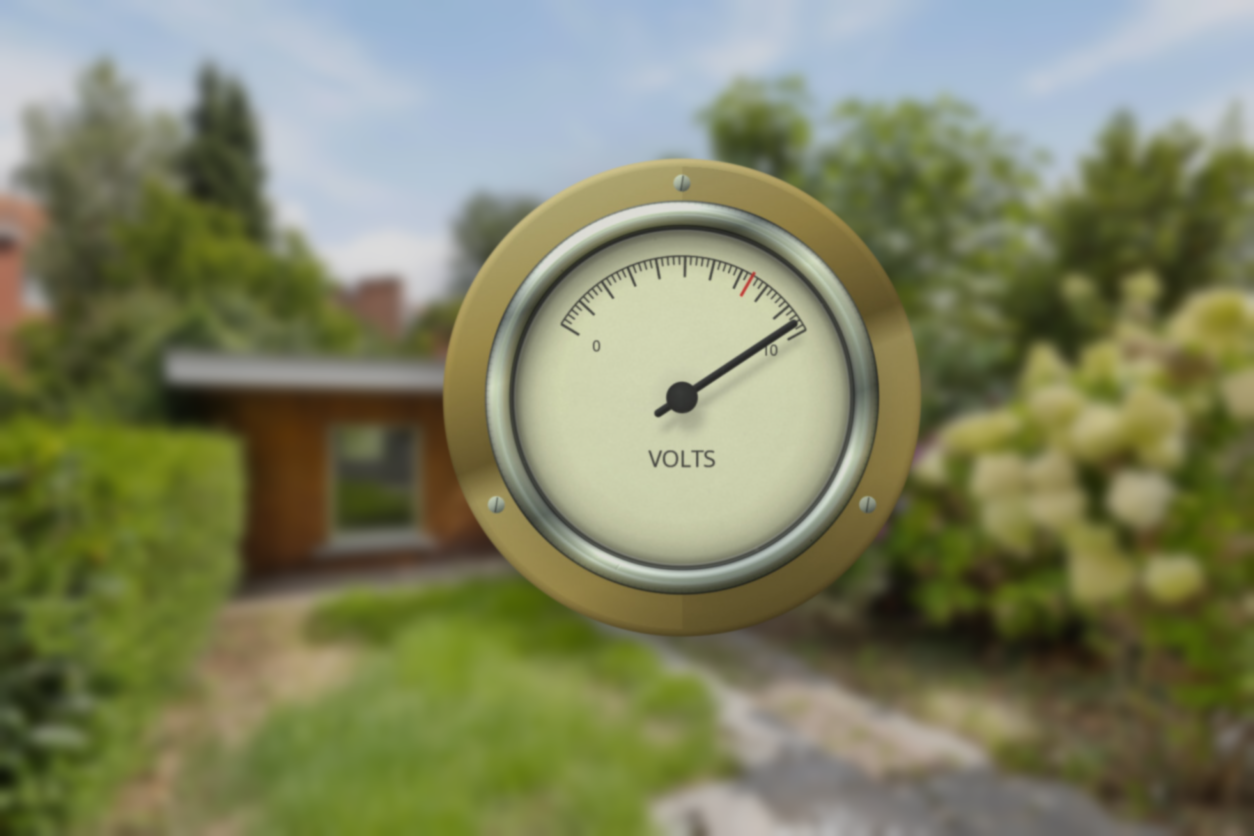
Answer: 9.6 (V)
